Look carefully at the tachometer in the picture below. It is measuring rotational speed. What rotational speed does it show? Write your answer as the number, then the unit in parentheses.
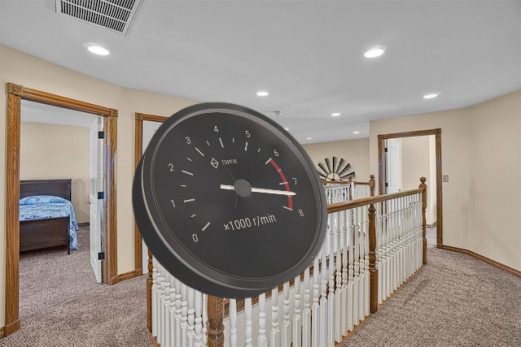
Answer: 7500 (rpm)
